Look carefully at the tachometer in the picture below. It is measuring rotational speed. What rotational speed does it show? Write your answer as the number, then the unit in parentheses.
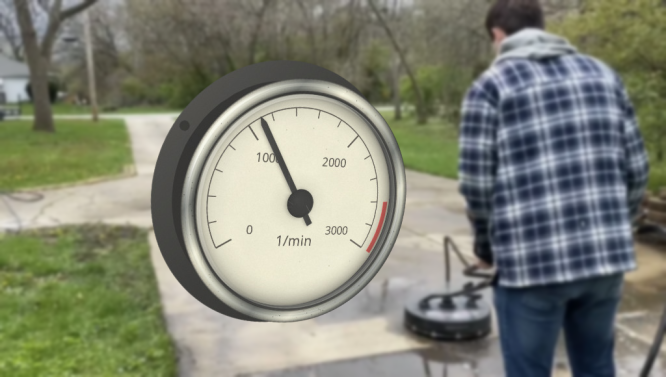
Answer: 1100 (rpm)
